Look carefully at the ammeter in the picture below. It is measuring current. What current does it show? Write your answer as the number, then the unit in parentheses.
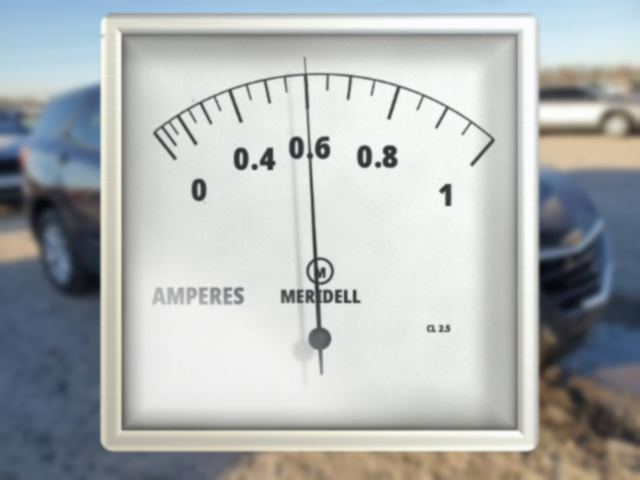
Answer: 0.6 (A)
